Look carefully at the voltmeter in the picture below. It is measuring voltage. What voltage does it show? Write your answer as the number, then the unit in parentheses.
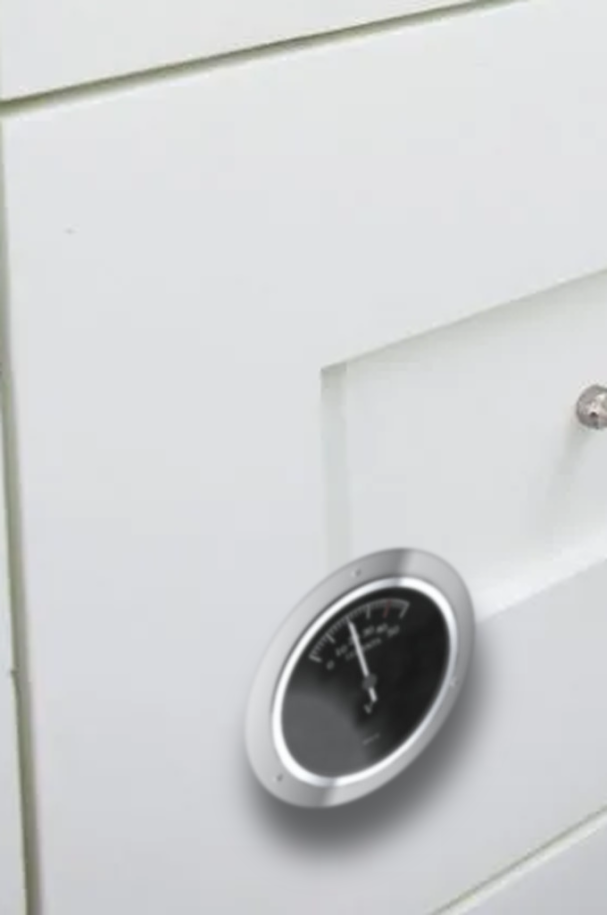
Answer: 20 (V)
